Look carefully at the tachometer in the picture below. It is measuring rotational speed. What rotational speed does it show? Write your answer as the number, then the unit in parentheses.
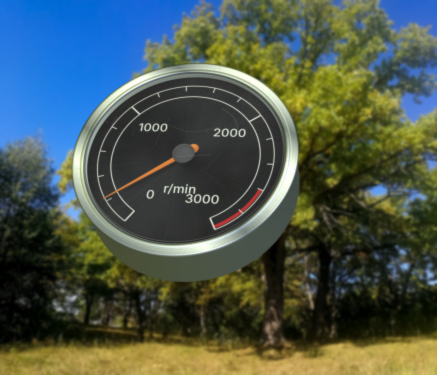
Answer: 200 (rpm)
